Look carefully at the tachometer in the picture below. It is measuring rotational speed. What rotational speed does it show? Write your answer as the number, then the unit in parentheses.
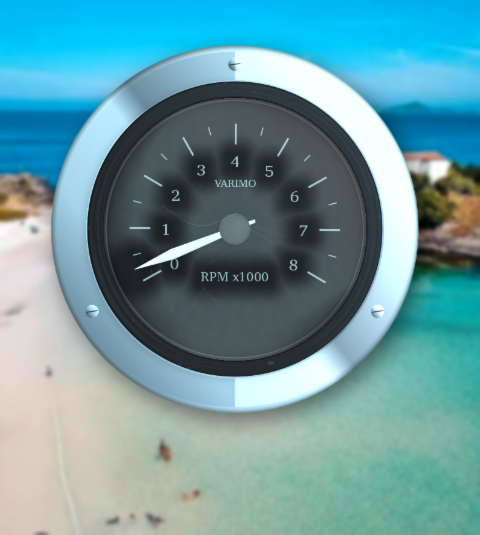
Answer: 250 (rpm)
